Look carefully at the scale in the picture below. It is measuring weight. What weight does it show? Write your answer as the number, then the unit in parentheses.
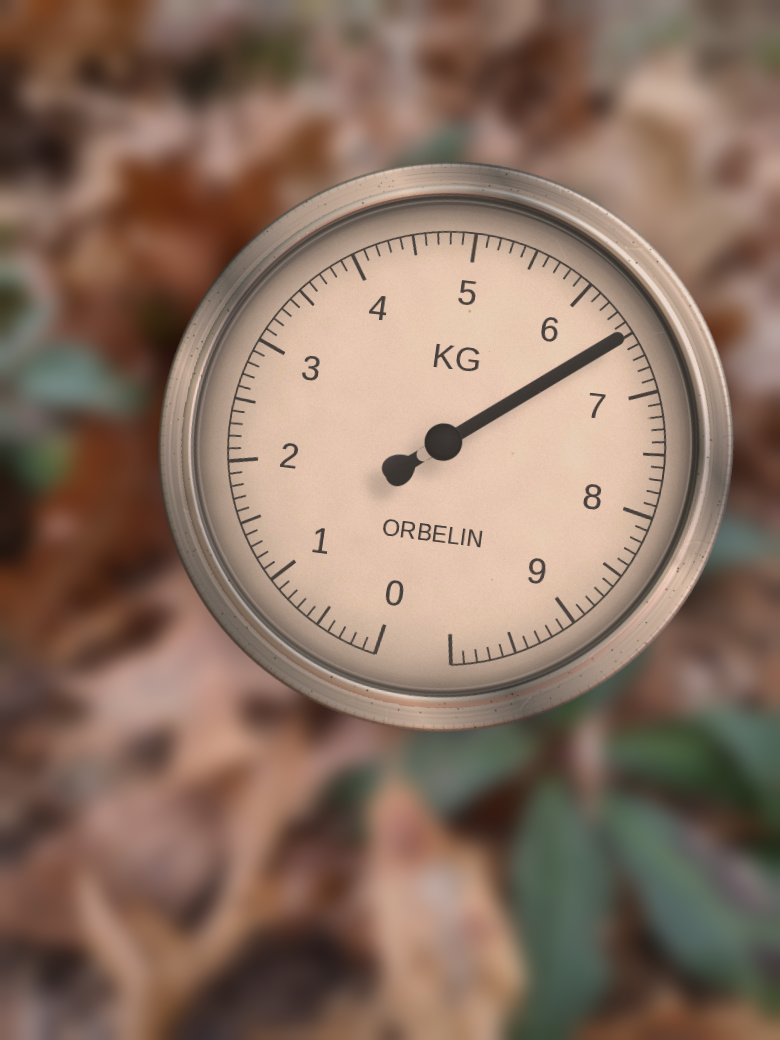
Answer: 6.5 (kg)
